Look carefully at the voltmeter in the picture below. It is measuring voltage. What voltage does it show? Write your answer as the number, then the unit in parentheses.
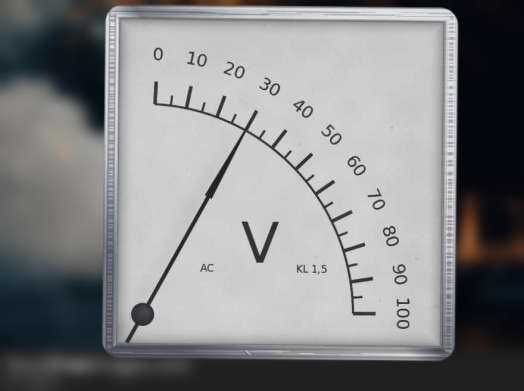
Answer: 30 (V)
